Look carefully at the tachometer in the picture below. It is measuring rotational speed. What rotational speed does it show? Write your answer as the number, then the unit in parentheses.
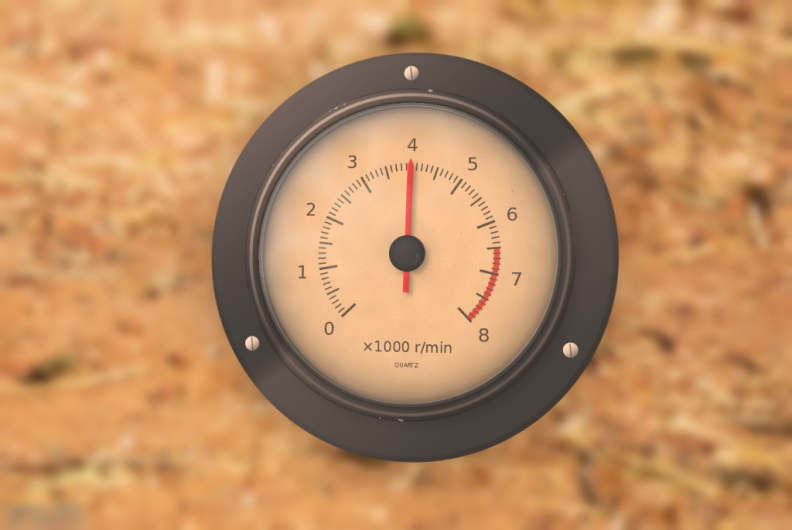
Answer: 4000 (rpm)
